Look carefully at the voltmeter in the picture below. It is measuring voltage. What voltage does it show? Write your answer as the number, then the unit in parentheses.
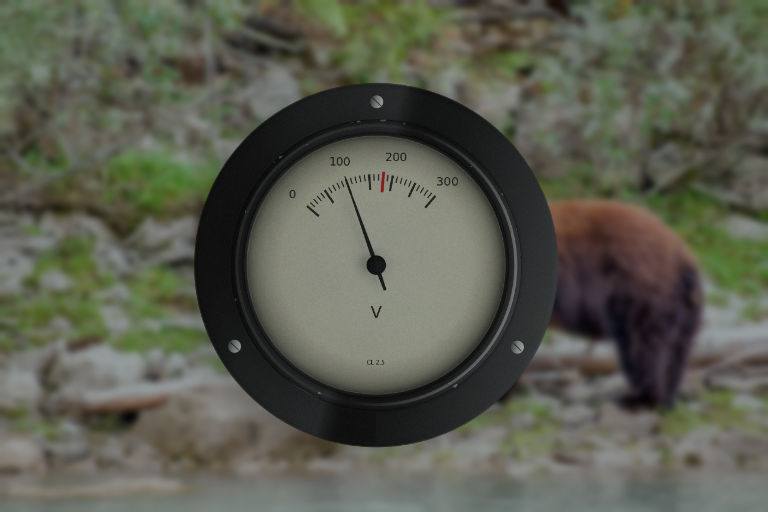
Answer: 100 (V)
